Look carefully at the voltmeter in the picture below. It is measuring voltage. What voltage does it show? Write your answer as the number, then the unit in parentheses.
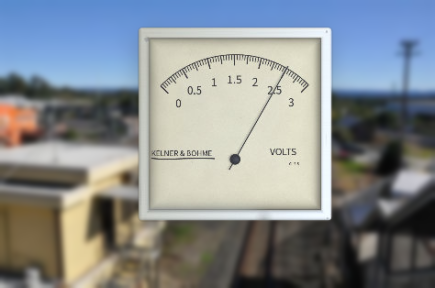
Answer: 2.5 (V)
